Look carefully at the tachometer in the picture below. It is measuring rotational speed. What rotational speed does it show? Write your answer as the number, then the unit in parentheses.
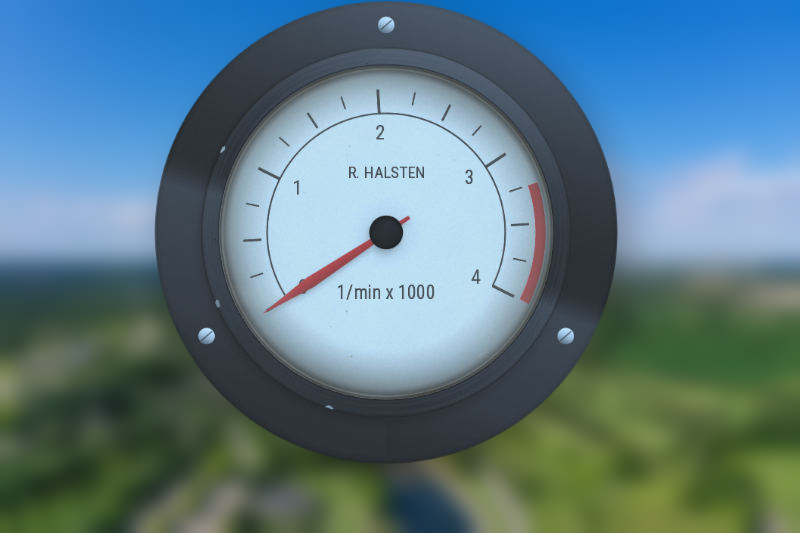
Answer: 0 (rpm)
